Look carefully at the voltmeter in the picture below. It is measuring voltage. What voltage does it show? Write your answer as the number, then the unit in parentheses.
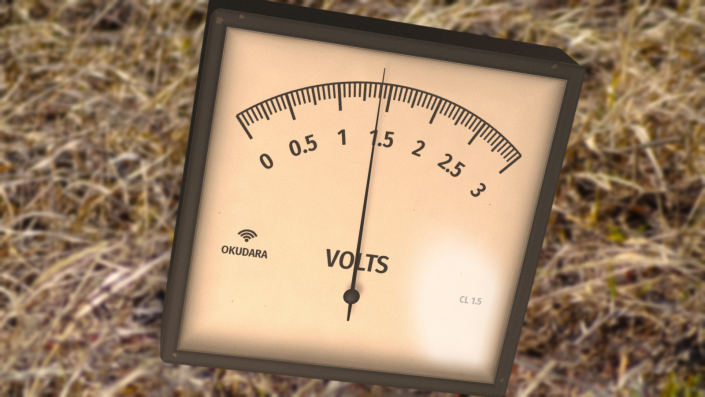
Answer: 1.4 (V)
